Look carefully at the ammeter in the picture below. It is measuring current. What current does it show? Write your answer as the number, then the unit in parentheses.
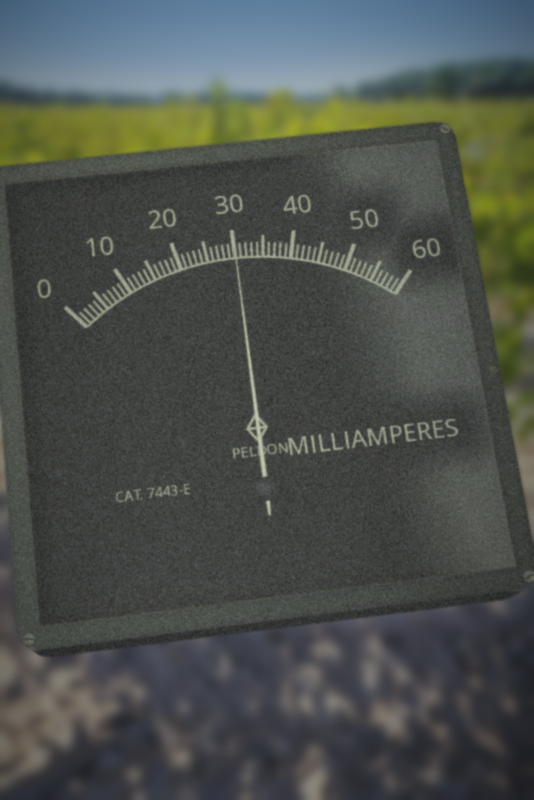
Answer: 30 (mA)
